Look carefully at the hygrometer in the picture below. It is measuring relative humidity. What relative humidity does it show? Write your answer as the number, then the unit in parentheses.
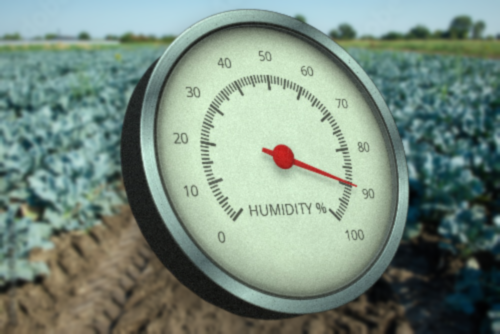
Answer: 90 (%)
